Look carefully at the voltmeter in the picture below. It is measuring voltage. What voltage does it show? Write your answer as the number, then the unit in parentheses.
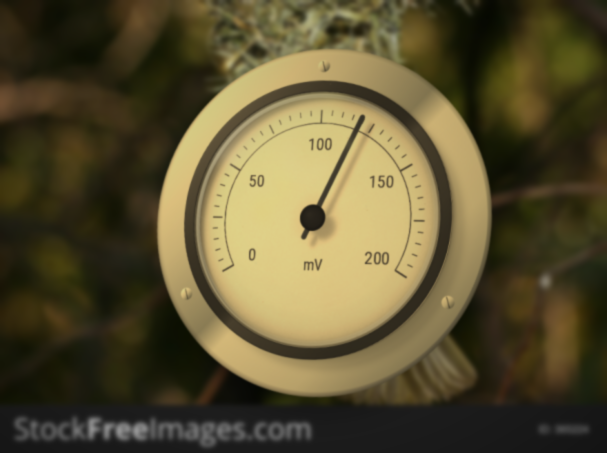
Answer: 120 (mV)
